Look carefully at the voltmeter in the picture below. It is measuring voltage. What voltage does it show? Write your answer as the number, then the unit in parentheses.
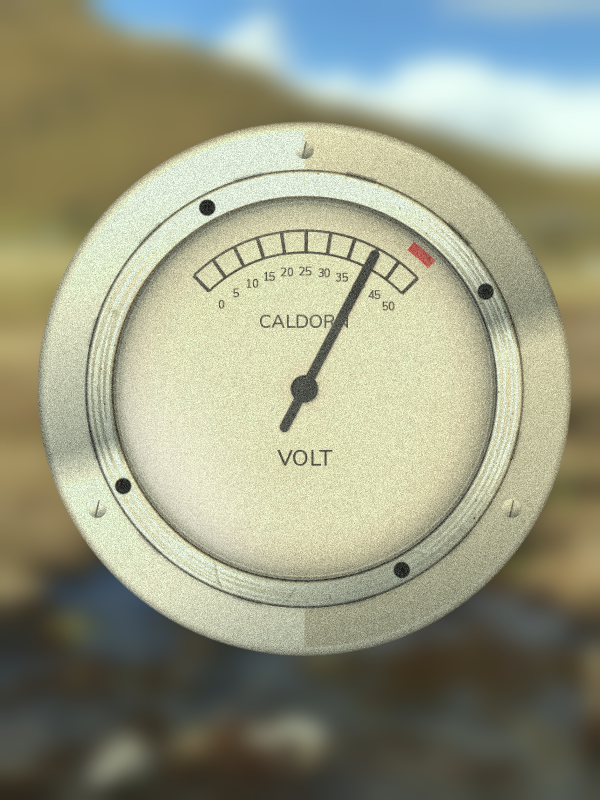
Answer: 40 (V)
